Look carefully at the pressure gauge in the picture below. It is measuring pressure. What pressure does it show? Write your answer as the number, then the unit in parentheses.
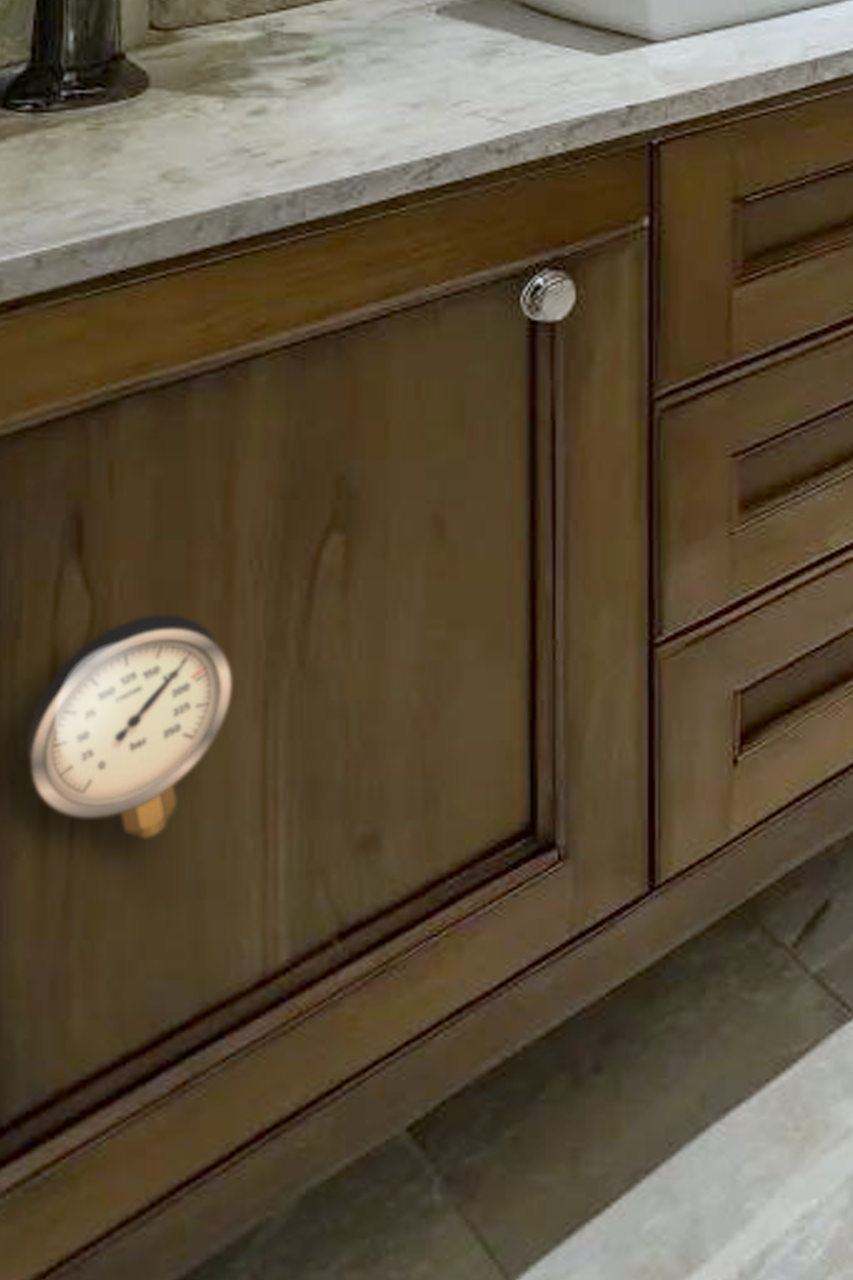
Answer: 175 (bar)
